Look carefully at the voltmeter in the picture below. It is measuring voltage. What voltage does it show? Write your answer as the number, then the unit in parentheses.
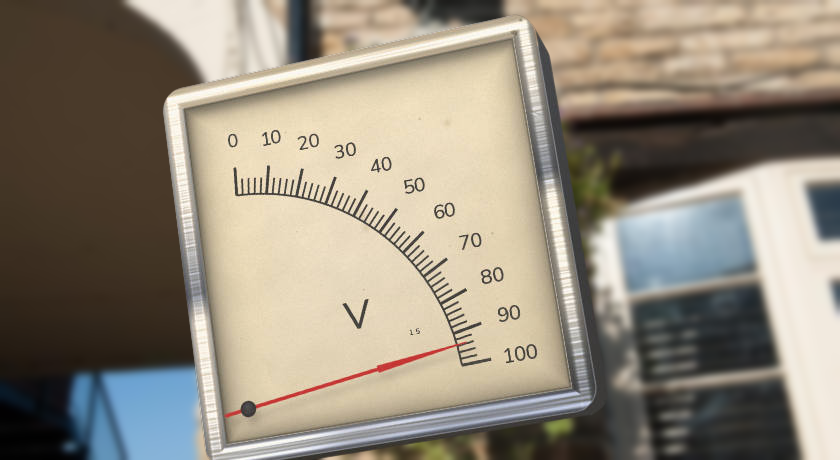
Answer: 94 (V)
